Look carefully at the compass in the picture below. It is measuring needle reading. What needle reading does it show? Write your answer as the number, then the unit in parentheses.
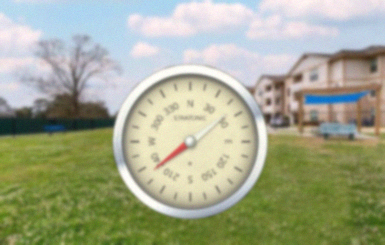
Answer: 232.5 (°)
